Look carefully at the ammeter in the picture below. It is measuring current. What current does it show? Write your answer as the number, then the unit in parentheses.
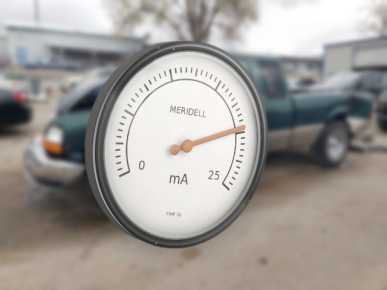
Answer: 19.5 (mA)
